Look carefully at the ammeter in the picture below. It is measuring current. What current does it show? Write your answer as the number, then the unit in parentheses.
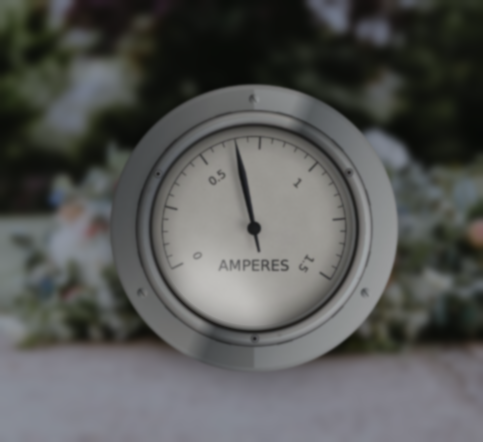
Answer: 0.65 (A)
